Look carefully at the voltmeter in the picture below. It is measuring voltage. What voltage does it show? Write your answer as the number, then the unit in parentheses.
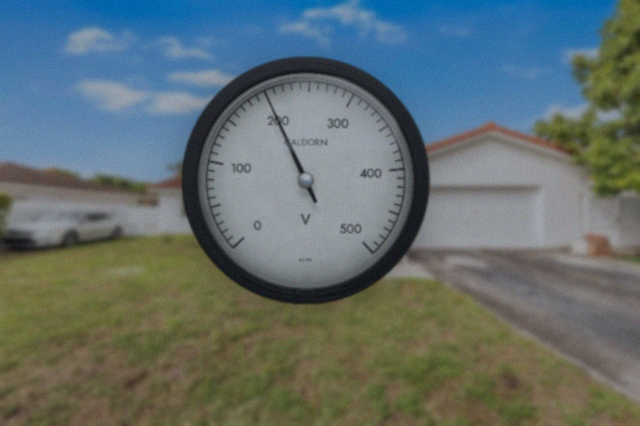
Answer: 200 (V)
